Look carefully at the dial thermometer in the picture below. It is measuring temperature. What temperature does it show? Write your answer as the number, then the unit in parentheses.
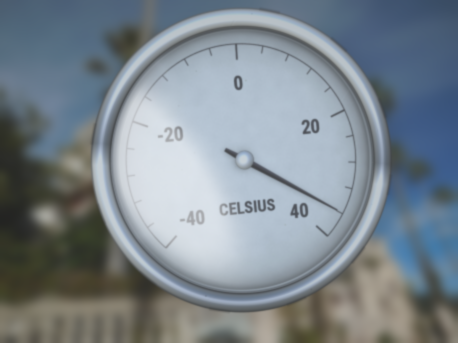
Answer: 36 (°C)
